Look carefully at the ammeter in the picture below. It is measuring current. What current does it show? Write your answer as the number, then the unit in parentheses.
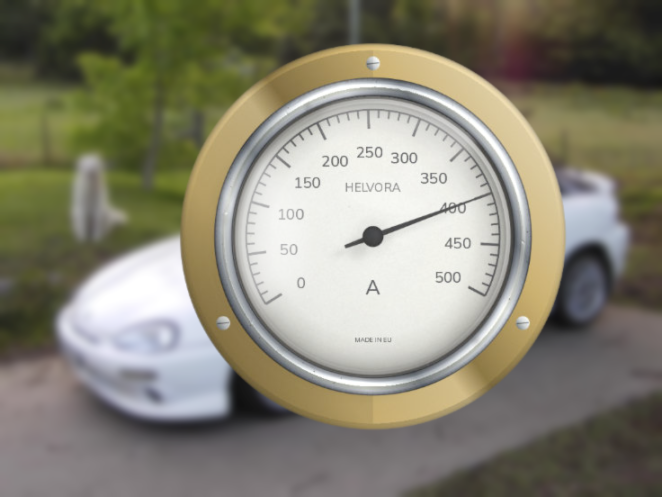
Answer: 400 (A)
